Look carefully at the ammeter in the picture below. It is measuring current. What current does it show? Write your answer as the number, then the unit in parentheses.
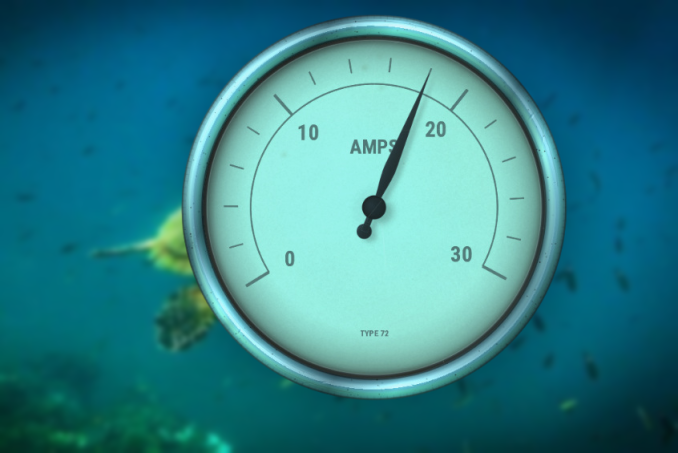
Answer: 18 (A)
